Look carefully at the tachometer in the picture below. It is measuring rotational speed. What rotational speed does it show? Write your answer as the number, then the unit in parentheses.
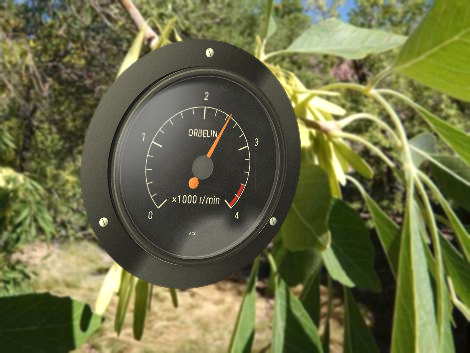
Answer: 2400 (rpm)
